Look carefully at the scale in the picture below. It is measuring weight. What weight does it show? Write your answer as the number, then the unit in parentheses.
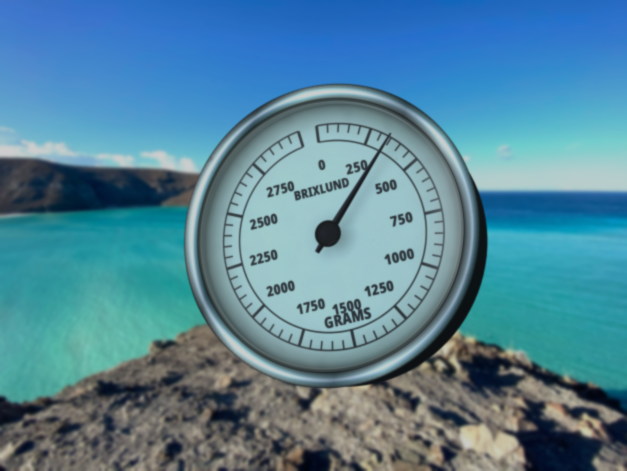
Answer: 350 (g)
